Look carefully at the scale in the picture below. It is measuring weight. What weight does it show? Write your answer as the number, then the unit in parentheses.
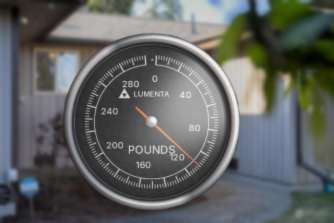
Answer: 110 (lb)
